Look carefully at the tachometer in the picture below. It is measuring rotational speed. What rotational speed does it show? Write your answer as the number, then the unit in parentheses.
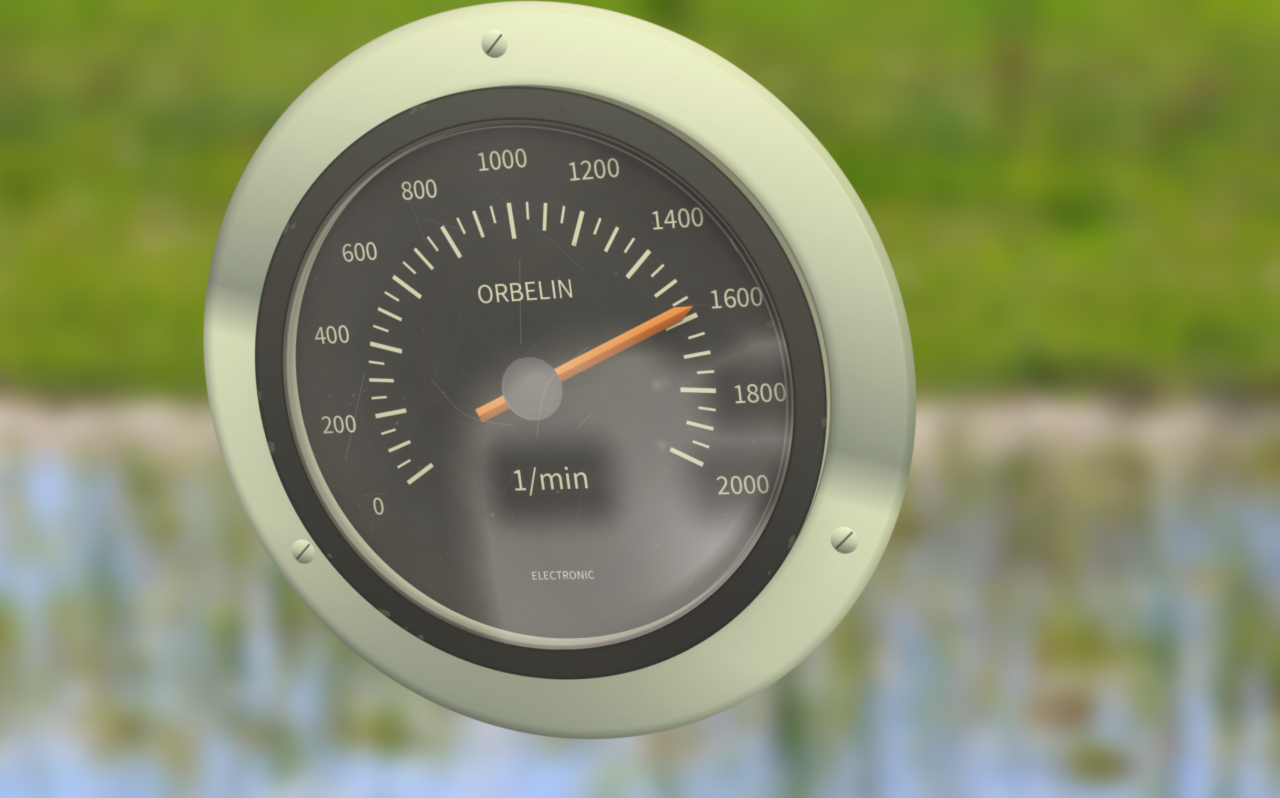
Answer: 1575 (rpm)
